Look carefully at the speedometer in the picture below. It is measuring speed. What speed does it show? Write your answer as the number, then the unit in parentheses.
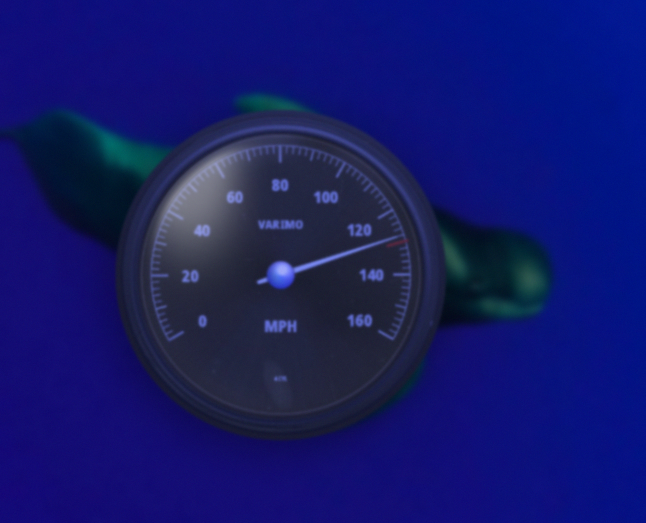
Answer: 128 (mph)
